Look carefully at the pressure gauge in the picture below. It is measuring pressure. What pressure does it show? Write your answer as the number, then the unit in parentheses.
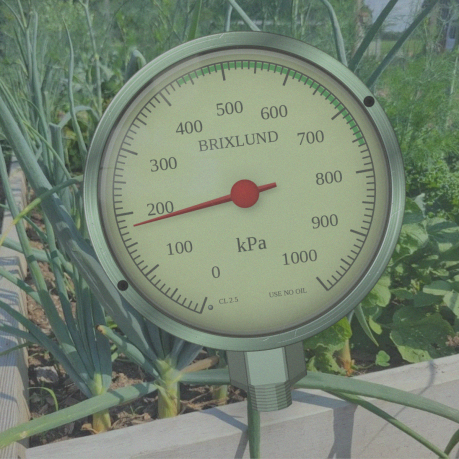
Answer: 180 (kPa)
